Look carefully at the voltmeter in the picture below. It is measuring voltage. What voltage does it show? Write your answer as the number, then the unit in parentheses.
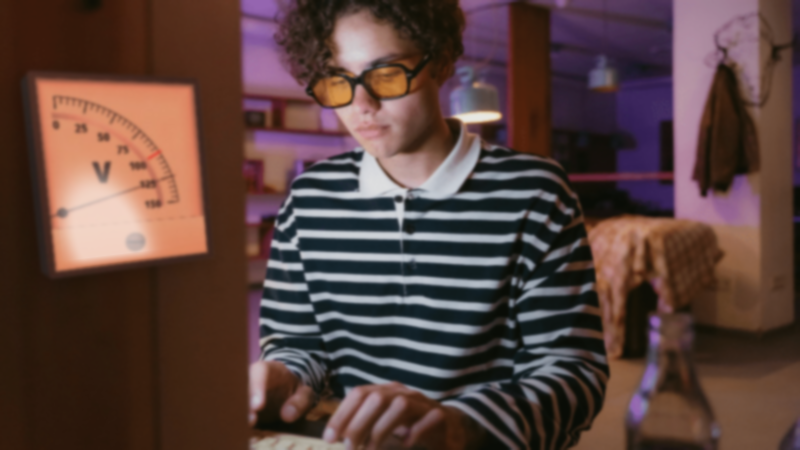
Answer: 125 (V)
